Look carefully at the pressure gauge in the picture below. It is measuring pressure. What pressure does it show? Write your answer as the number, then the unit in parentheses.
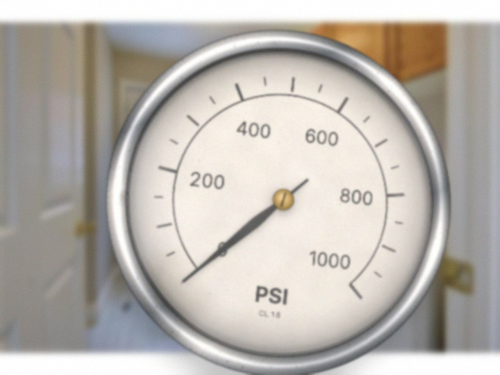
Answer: 0 (psi)
